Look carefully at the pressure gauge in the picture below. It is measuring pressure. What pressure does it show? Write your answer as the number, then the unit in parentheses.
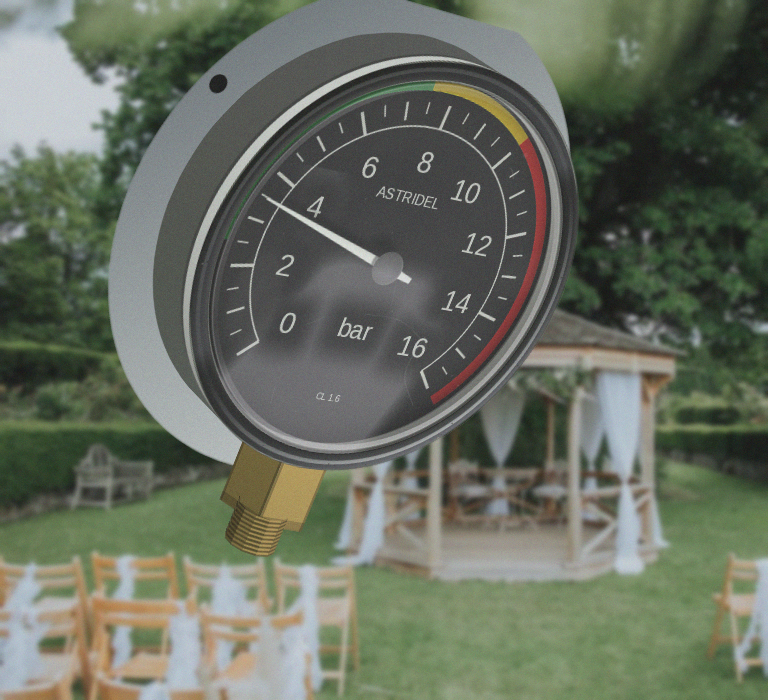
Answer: 3.5 (bar)
